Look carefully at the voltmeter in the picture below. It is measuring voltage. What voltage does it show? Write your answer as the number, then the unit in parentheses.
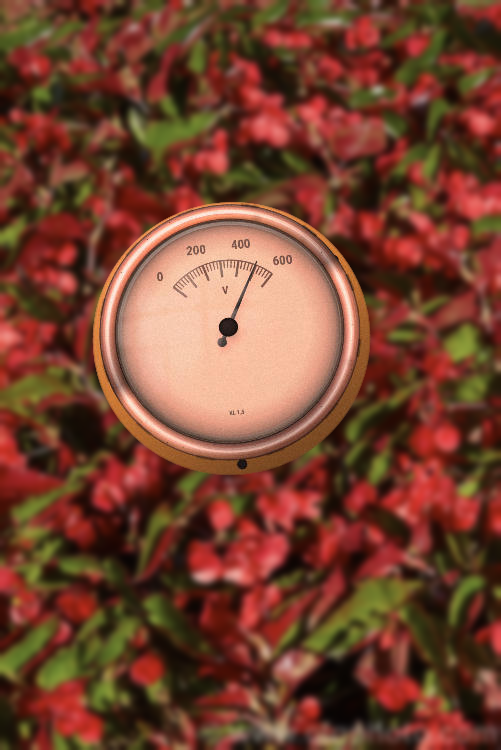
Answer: 500 (V)
